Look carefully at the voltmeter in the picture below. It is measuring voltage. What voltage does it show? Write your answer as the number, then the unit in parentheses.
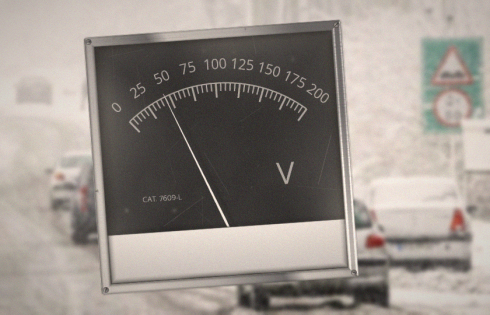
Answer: 45 (V)
